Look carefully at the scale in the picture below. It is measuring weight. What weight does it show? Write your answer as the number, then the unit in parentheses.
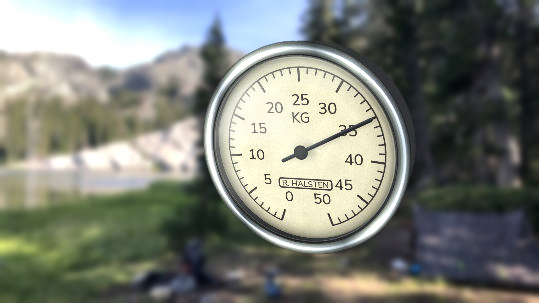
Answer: 35 (kg)
